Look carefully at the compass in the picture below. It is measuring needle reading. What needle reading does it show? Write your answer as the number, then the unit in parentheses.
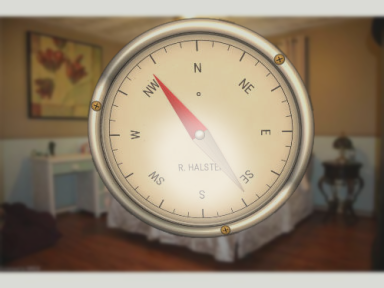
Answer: 325 (°)
